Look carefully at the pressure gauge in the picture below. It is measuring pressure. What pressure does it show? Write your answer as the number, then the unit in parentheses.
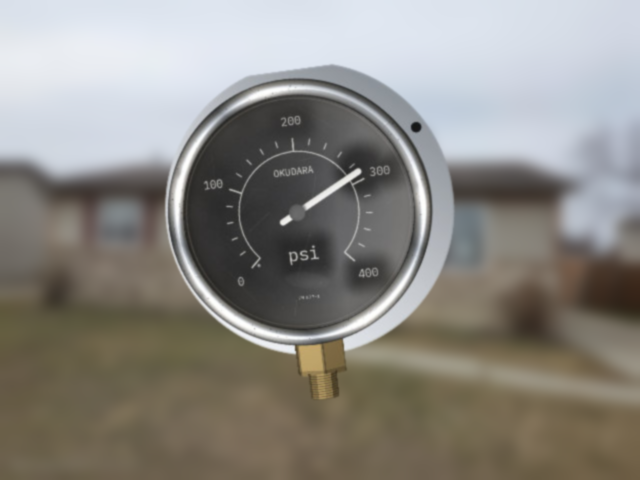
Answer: 290 (psi)
